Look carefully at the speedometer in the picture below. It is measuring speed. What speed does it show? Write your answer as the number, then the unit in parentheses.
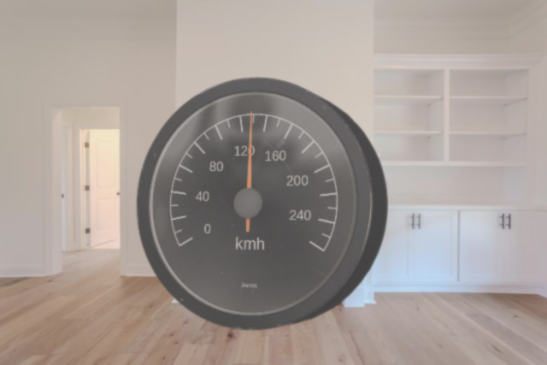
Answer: 130 (km/h)
